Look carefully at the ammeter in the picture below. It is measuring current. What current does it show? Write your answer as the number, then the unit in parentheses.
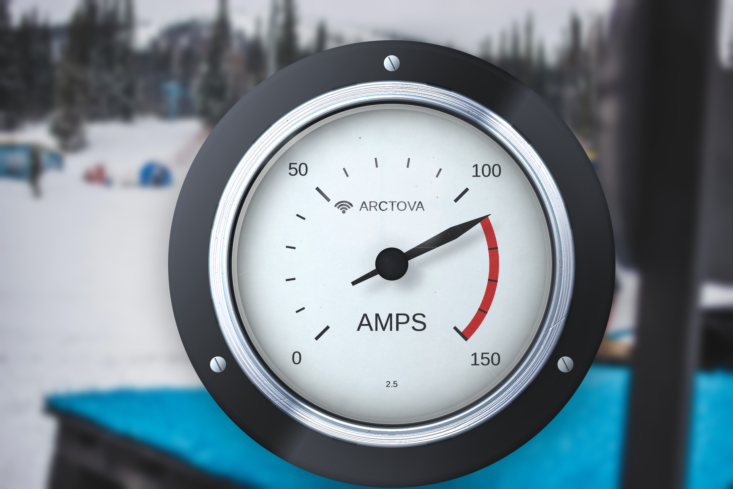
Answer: 110 (A)
